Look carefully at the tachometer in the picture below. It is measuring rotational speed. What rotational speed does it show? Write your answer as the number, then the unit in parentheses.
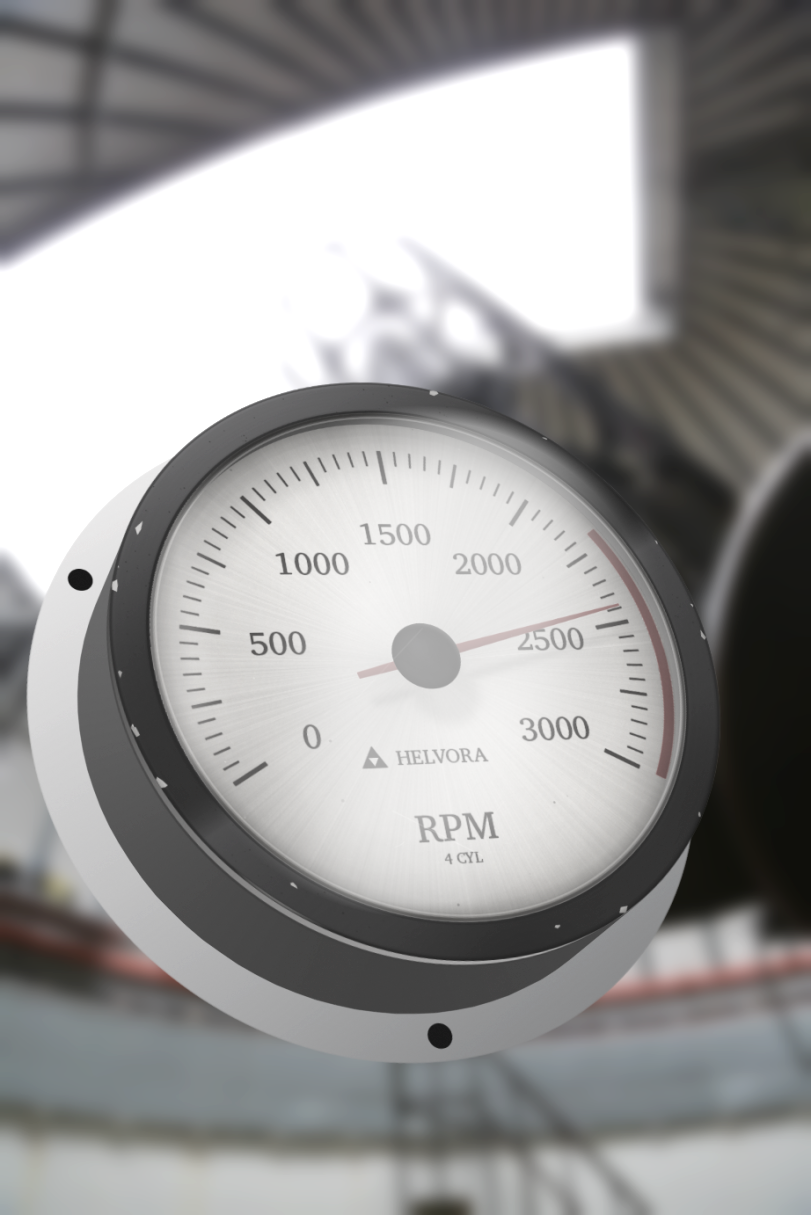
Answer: 2450 (rpm)
